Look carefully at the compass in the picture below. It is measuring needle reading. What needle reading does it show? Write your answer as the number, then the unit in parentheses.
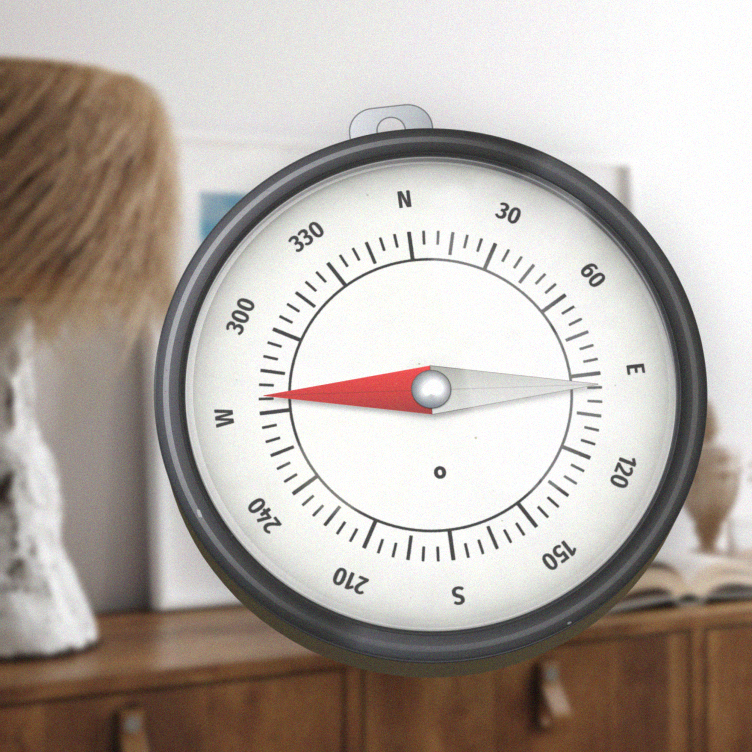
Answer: 275 (°)
